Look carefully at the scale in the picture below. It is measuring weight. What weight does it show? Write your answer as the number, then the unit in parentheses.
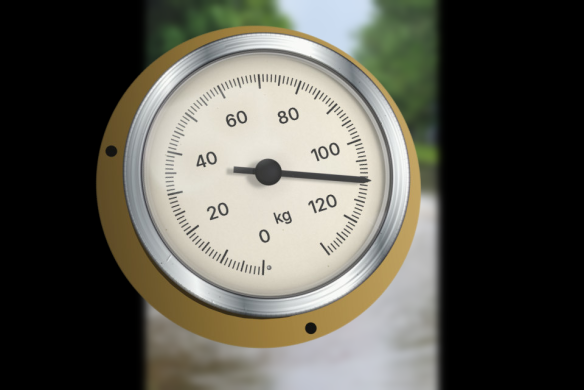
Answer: 110 (kg)
